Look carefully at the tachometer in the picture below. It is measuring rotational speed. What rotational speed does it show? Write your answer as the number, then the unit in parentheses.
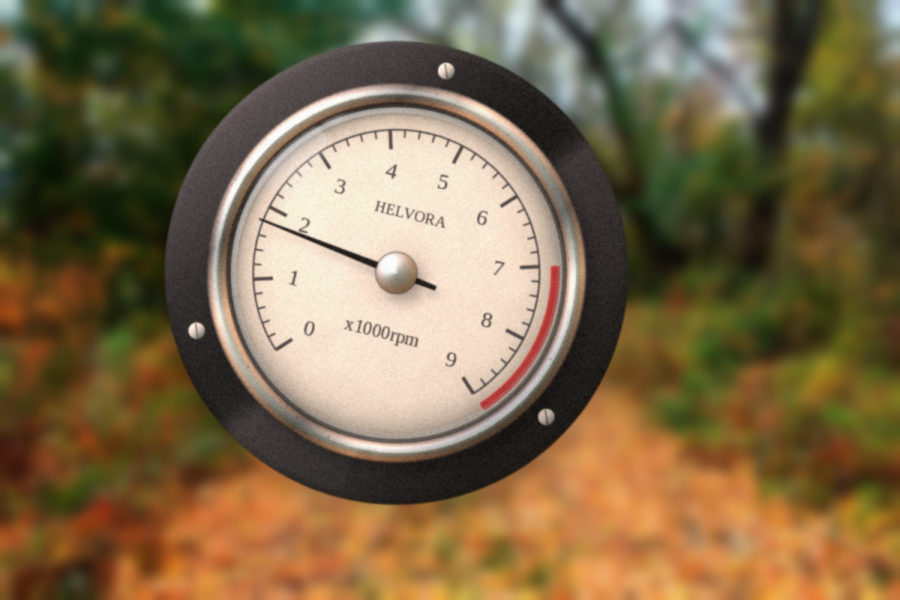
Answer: 1800 (rpm)
